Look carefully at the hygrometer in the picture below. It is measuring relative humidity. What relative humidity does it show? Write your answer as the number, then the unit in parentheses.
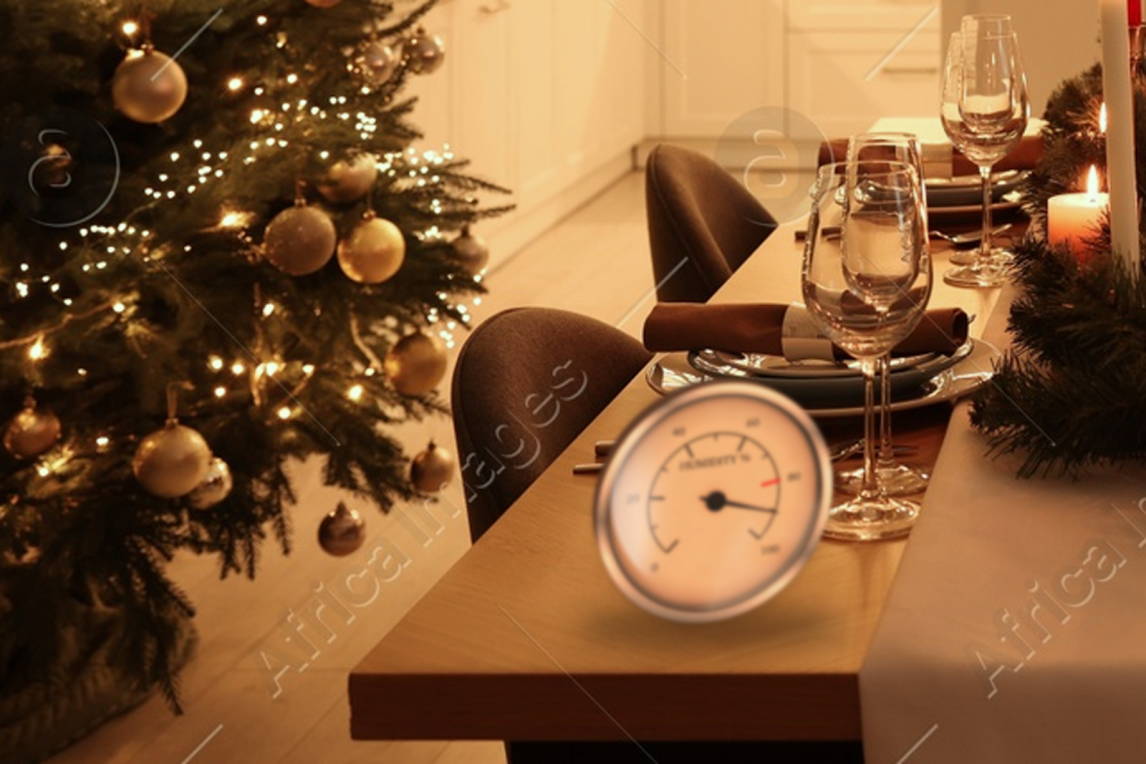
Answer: 90 (%)
